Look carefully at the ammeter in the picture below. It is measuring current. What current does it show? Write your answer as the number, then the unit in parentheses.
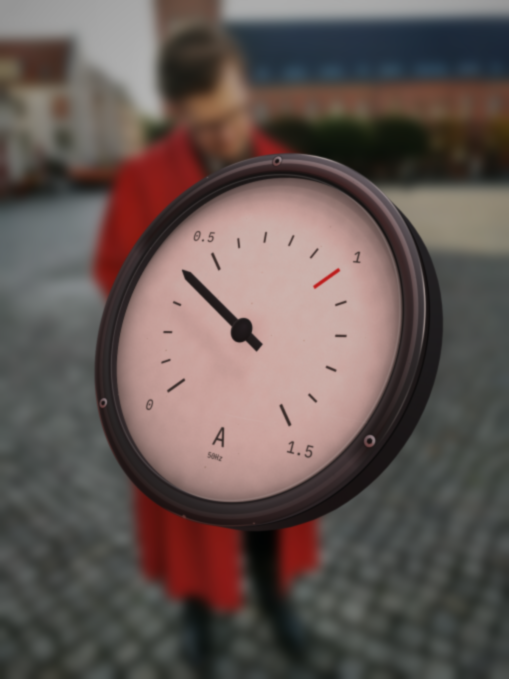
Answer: 0.4 (A)
